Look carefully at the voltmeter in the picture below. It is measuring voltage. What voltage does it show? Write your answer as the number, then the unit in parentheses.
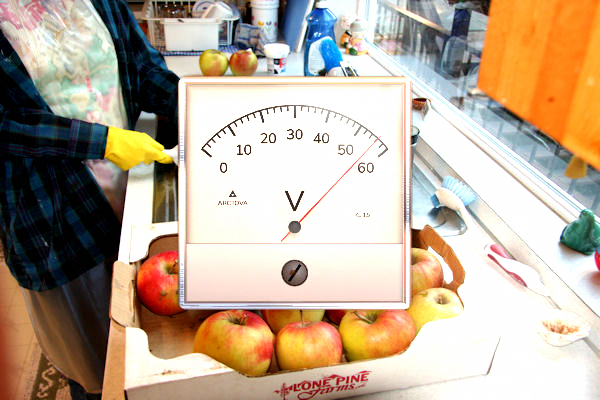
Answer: 56 (V)
